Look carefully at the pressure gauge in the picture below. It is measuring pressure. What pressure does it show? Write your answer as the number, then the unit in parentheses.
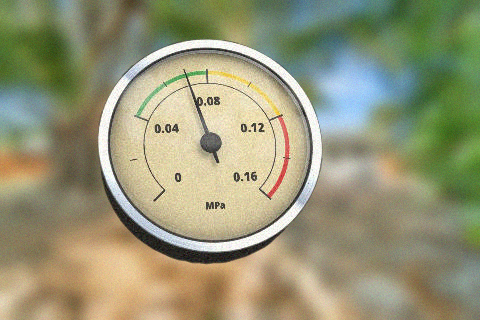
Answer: 0.07 (MPa)
